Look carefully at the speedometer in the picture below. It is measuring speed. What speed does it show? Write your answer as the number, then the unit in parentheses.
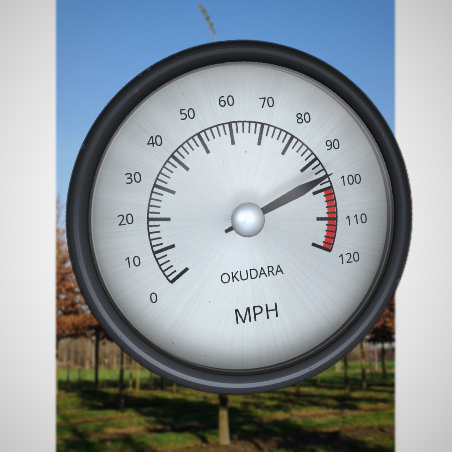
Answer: 96 (mph)
